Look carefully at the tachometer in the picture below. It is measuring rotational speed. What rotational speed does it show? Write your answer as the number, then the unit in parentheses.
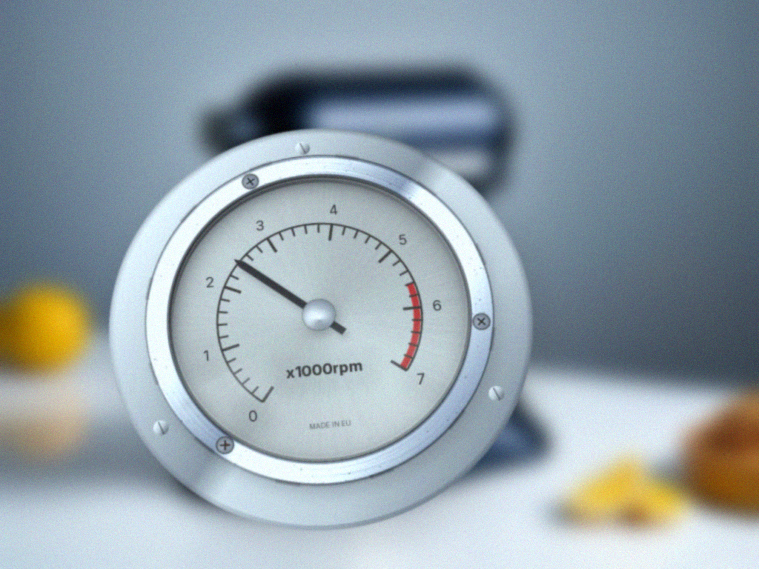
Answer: 2400 (rpm)
